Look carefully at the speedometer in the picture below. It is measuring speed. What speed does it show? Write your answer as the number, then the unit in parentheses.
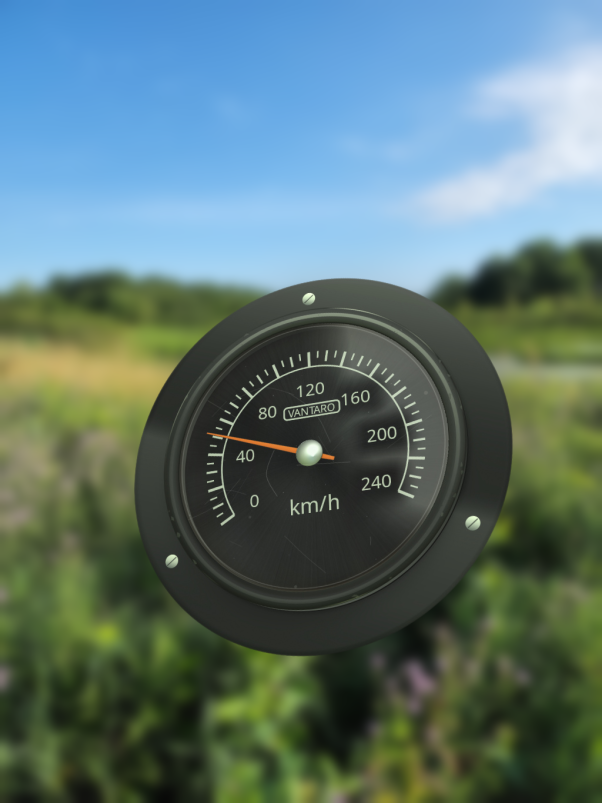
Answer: 50 (km/h)
